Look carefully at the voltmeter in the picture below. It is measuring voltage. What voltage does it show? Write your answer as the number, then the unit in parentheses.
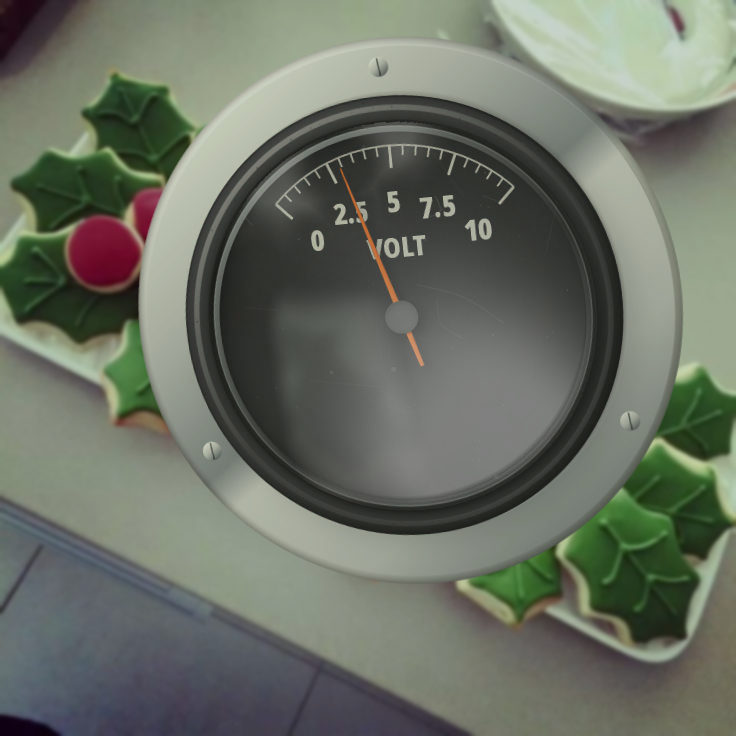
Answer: 3 (V)
